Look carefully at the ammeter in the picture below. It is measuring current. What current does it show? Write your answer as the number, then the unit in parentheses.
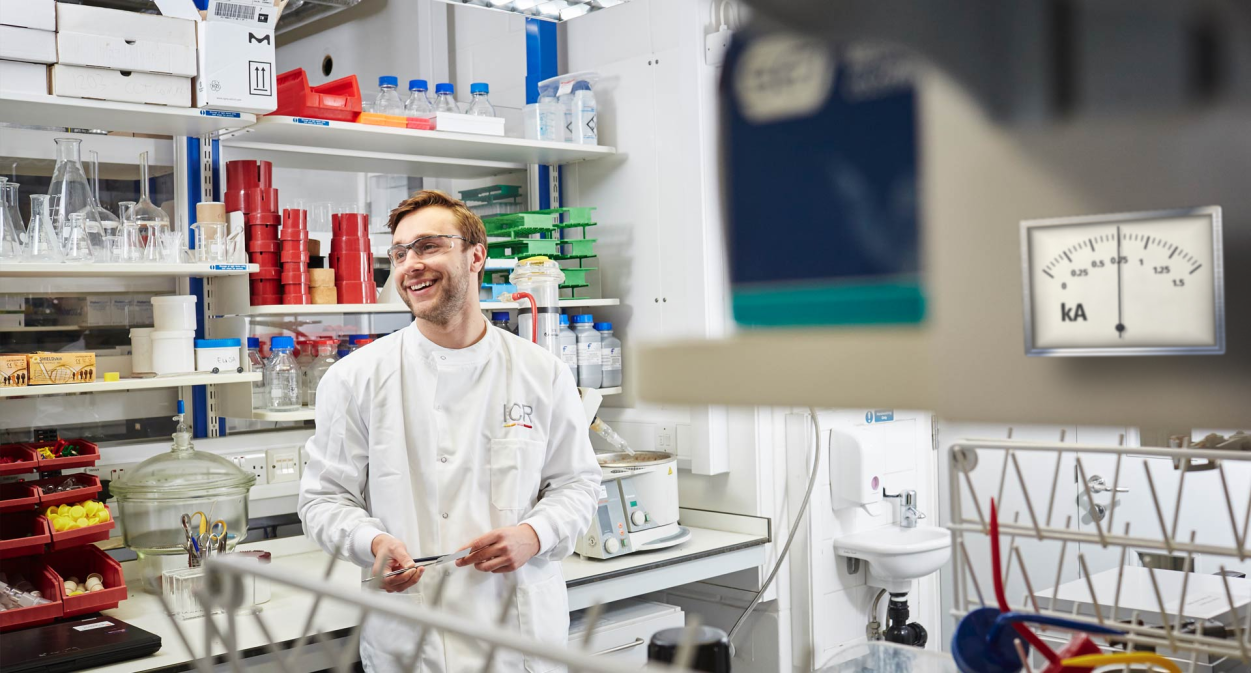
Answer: 0.75 (kA)
